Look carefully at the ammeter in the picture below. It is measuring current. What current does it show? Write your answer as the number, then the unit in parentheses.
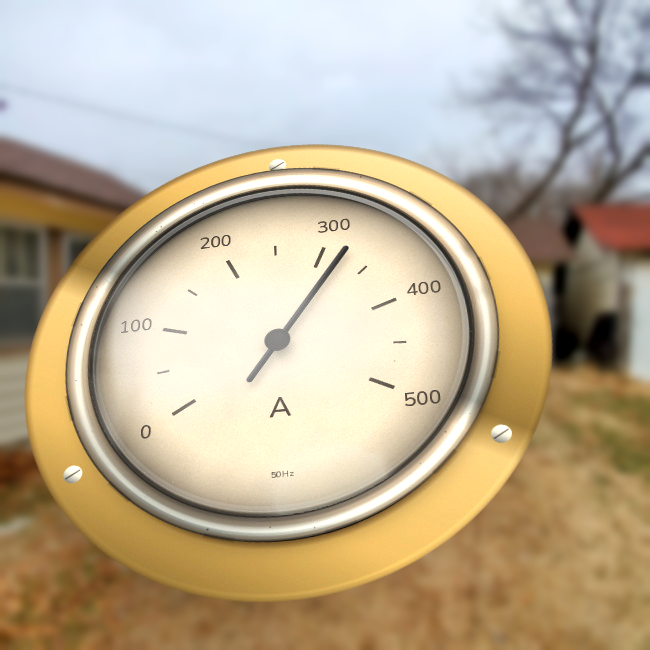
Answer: 325 (A)
